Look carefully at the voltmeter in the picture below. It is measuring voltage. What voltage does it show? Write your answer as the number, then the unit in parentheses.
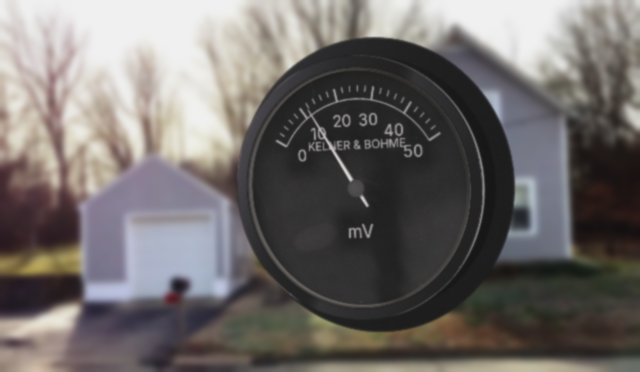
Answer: 12 (mV)
